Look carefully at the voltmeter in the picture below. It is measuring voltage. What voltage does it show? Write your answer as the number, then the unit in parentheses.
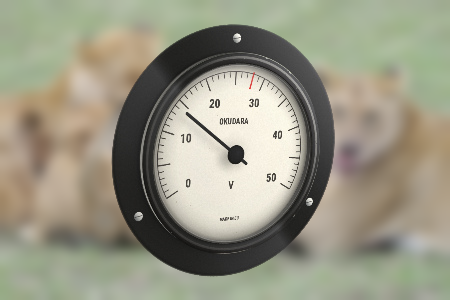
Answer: 14 (V)
